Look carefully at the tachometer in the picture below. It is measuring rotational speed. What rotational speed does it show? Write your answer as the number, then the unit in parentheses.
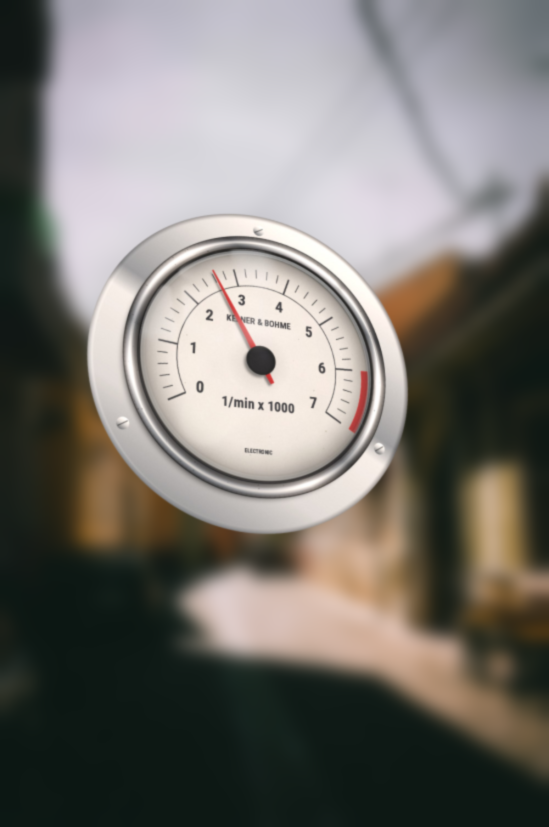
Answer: 2600 (rpm)
